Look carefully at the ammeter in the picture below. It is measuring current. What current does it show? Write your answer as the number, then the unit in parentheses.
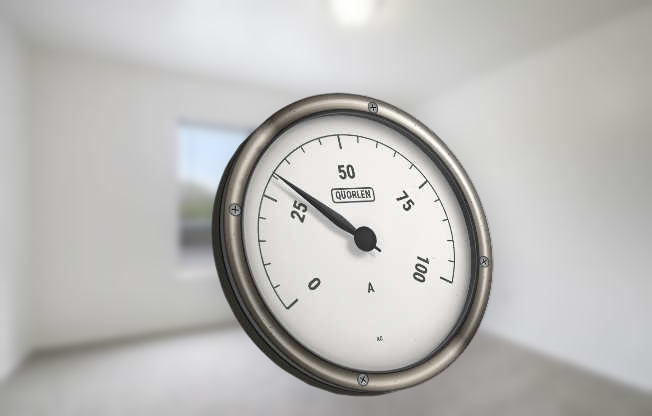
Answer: 30 (A)
